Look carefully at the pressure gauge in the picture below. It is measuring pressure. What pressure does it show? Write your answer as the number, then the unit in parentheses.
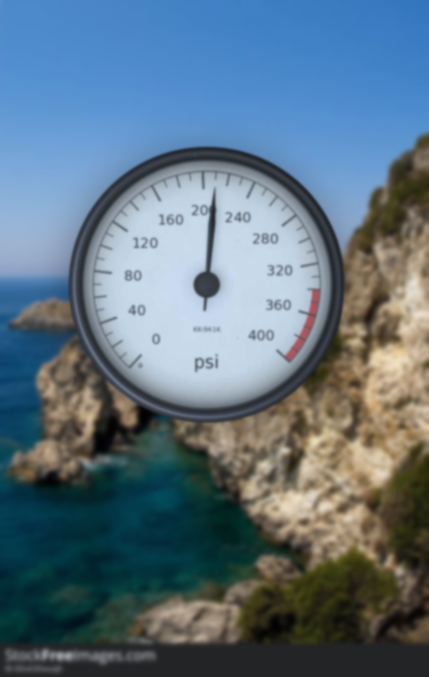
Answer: 210 (psi)
